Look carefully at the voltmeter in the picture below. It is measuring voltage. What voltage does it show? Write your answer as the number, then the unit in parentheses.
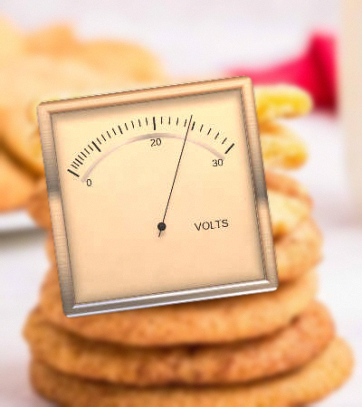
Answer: 24.5 (V)
